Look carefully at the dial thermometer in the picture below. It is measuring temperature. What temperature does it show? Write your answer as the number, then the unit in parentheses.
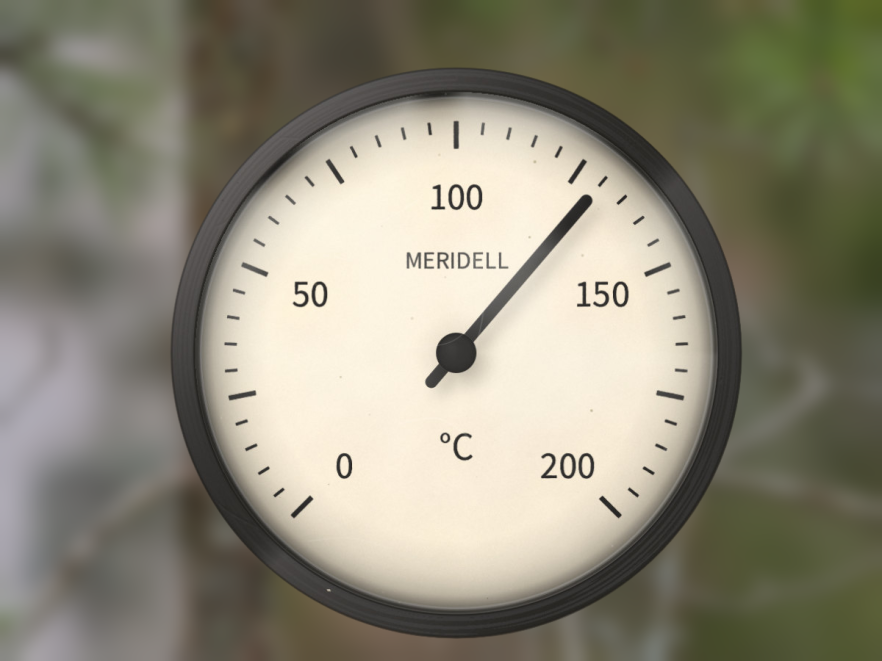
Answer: 130 (°C)
